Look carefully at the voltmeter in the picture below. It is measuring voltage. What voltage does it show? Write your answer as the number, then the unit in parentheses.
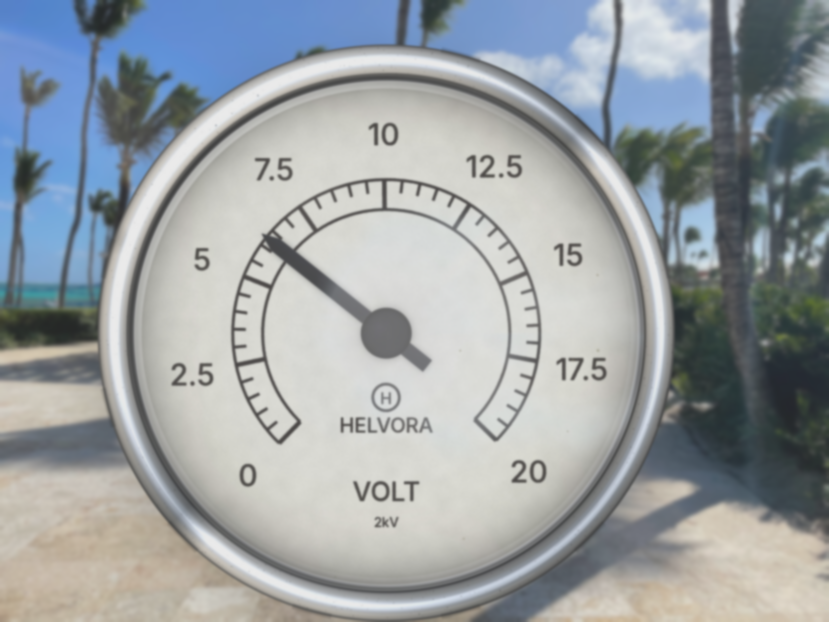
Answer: 6.25 (V)
